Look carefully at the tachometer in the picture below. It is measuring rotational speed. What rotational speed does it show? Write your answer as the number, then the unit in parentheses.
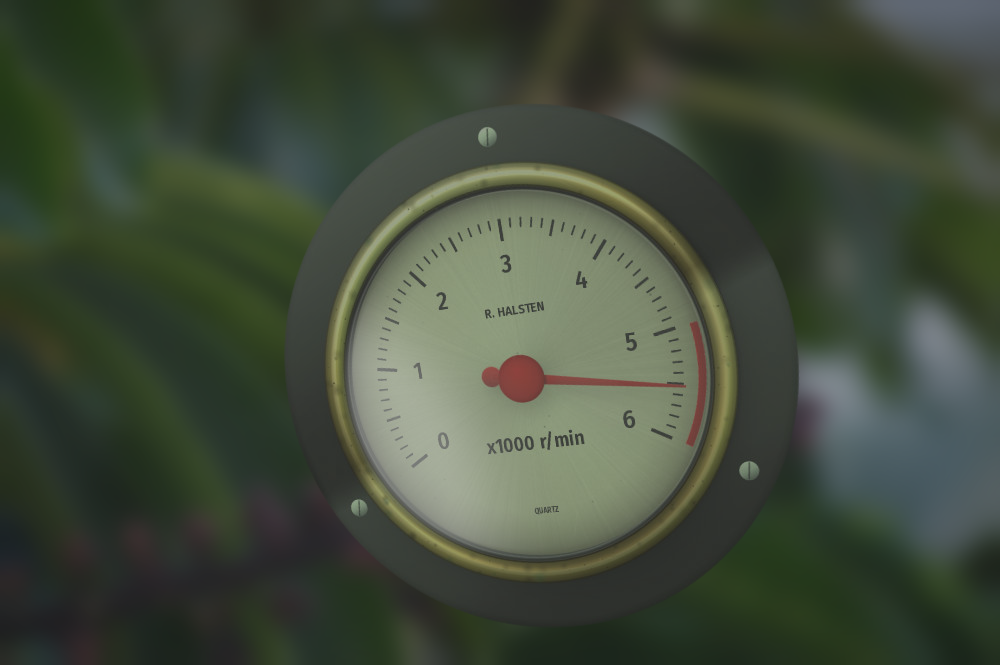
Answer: 5500 (rpm)
